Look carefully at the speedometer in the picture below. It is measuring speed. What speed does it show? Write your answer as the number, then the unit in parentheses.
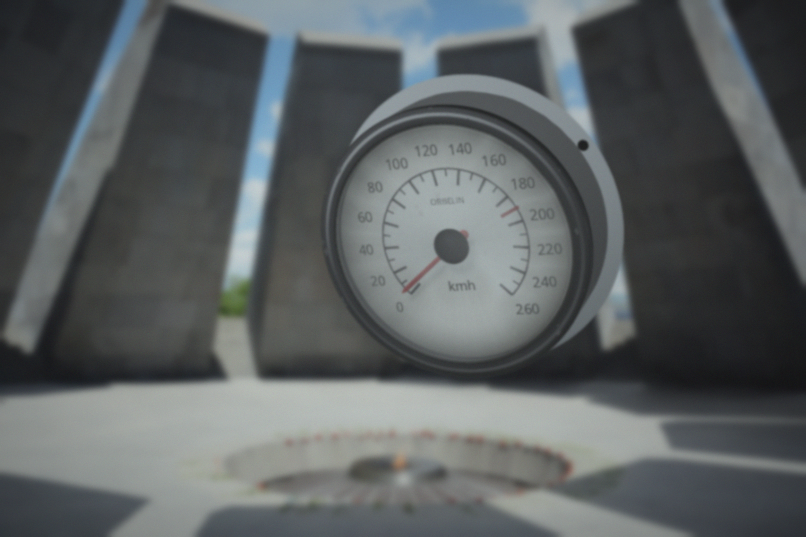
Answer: 5 (km/h)
